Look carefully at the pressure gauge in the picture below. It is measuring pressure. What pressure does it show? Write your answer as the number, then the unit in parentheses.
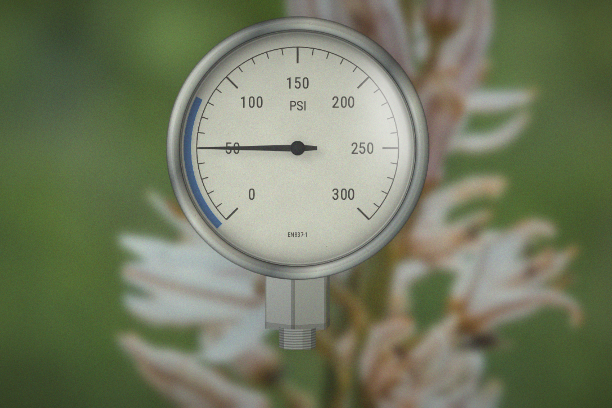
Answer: 50 (psi)
